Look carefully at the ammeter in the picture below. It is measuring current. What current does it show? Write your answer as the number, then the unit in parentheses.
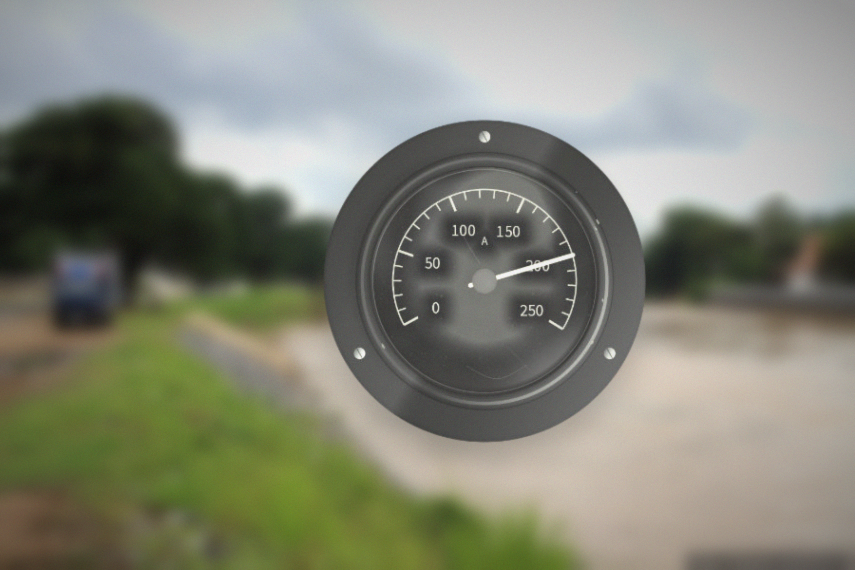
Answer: 200 (A)
